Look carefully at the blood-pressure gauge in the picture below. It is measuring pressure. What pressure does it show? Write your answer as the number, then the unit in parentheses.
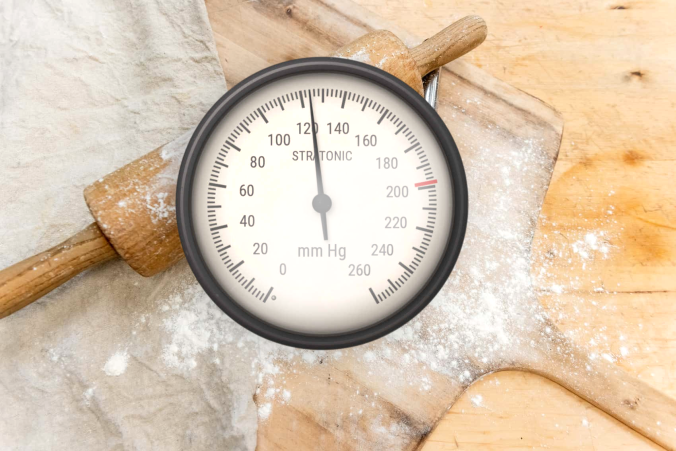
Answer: 124 (mmHg)
